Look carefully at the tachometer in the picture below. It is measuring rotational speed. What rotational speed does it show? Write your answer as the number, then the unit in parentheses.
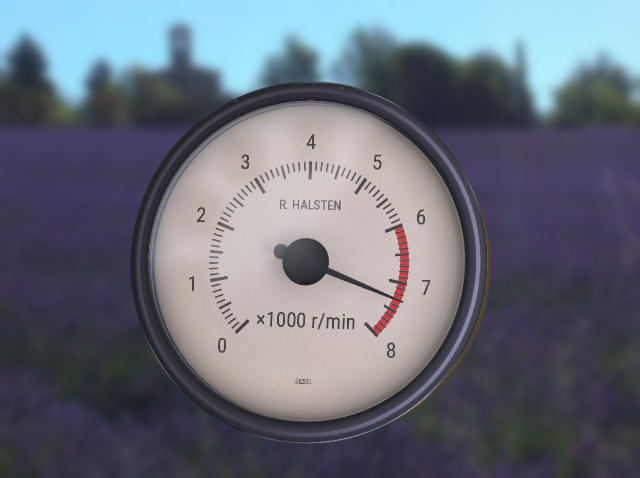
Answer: 7300 (rpm)
